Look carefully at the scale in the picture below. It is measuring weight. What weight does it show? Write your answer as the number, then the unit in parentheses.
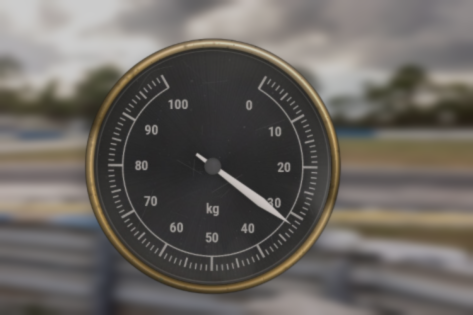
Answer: 32 (kg)
